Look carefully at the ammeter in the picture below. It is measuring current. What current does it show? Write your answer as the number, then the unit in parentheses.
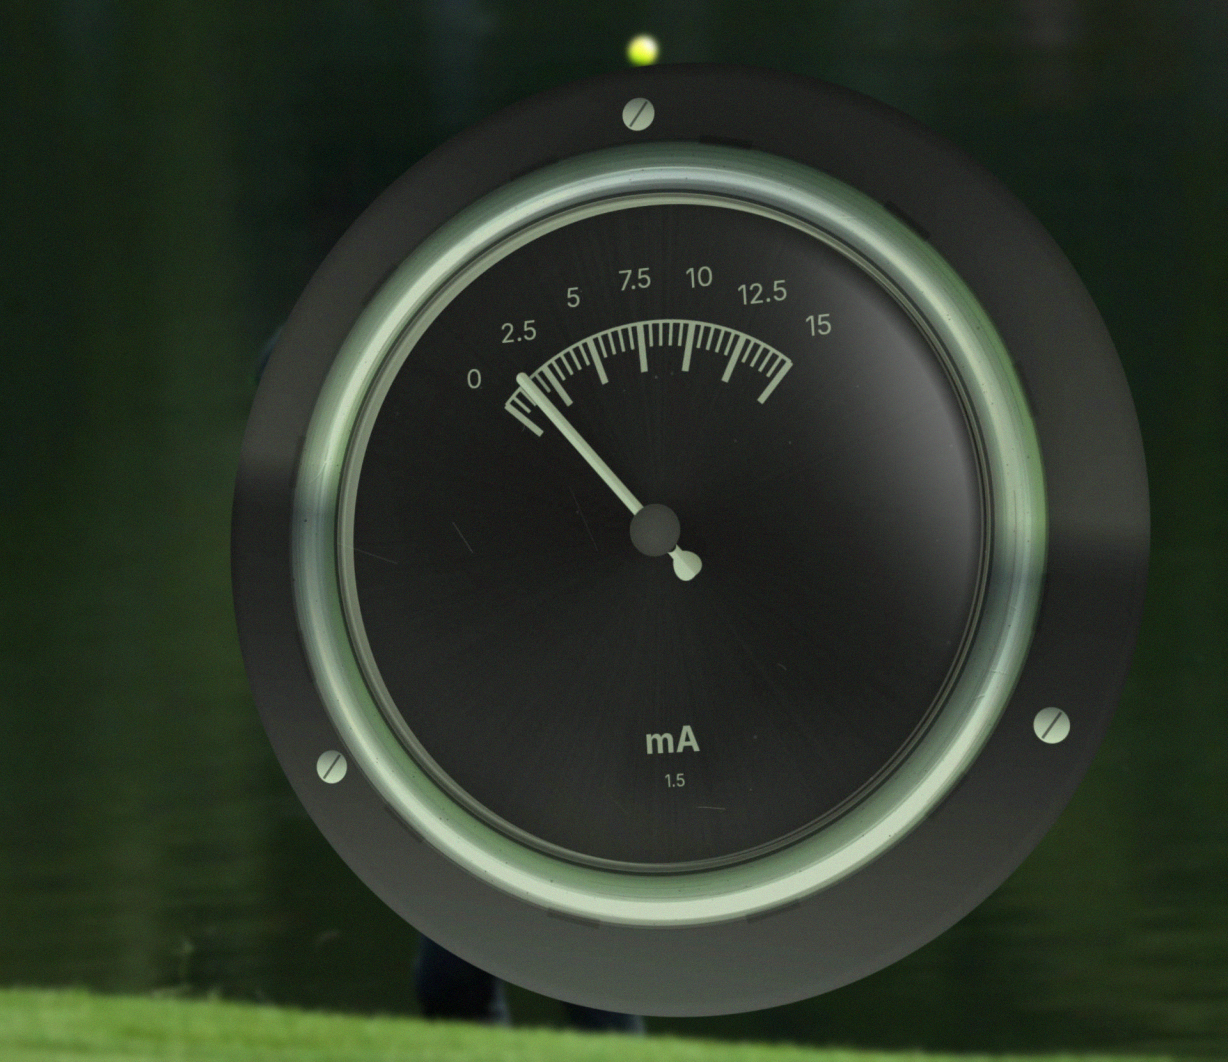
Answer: 1.5 (mA)
